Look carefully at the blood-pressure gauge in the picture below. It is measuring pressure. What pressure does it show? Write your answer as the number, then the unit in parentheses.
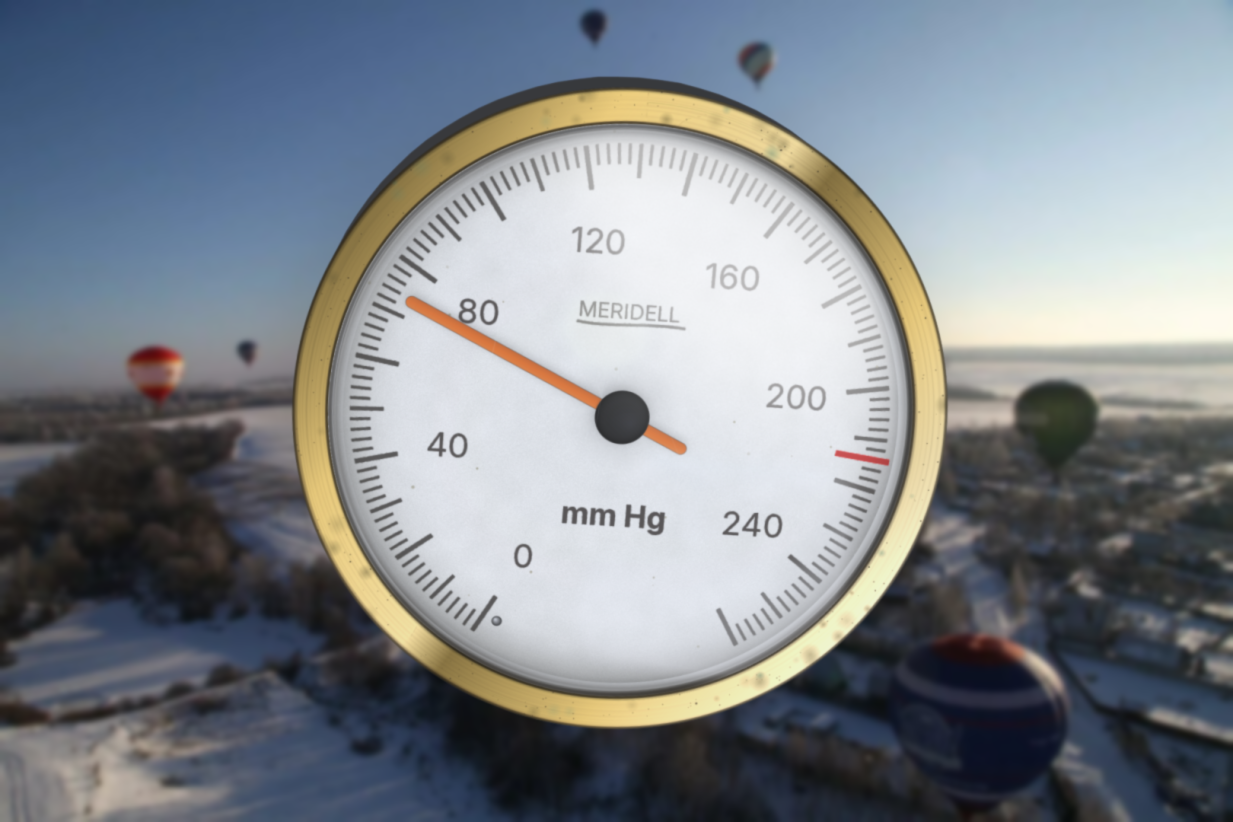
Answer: 74 (mmHg)
